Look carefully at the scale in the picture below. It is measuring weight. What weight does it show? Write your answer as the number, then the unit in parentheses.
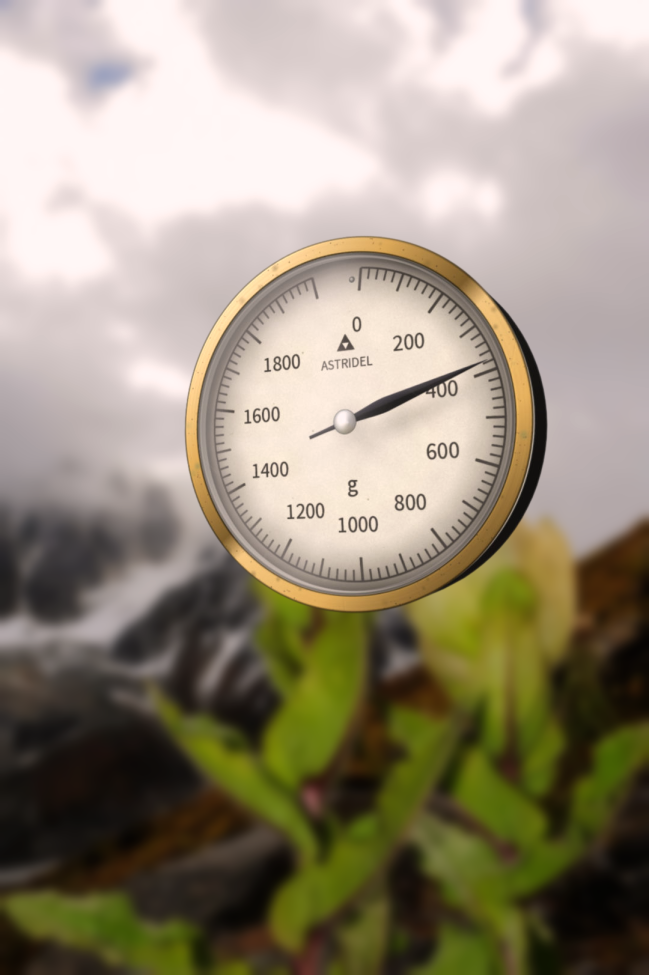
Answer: 380 (g)
